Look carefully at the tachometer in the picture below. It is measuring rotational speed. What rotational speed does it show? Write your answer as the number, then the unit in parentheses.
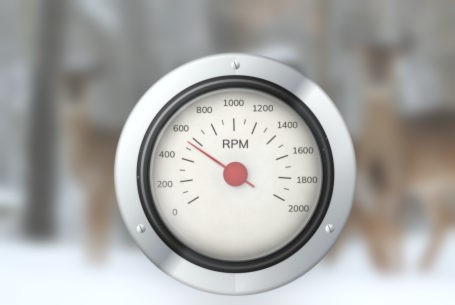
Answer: 550 (rpm)
